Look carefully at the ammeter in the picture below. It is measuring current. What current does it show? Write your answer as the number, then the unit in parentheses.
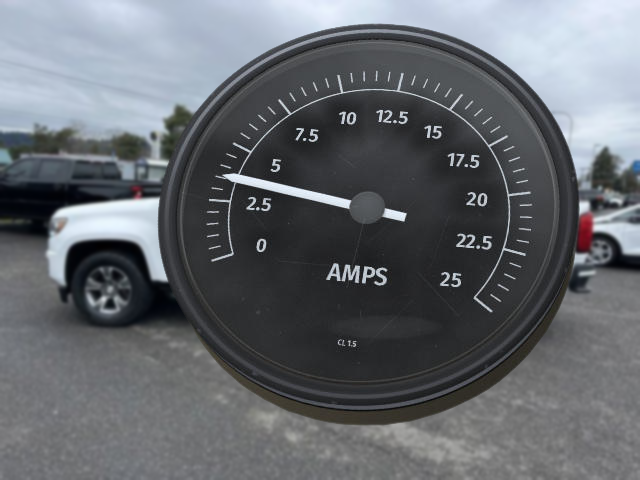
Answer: 3.5 (A)
